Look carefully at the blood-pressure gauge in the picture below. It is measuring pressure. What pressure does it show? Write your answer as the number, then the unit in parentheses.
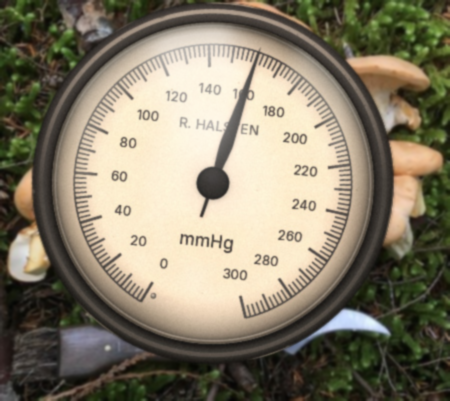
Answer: 160 (mmHg)
